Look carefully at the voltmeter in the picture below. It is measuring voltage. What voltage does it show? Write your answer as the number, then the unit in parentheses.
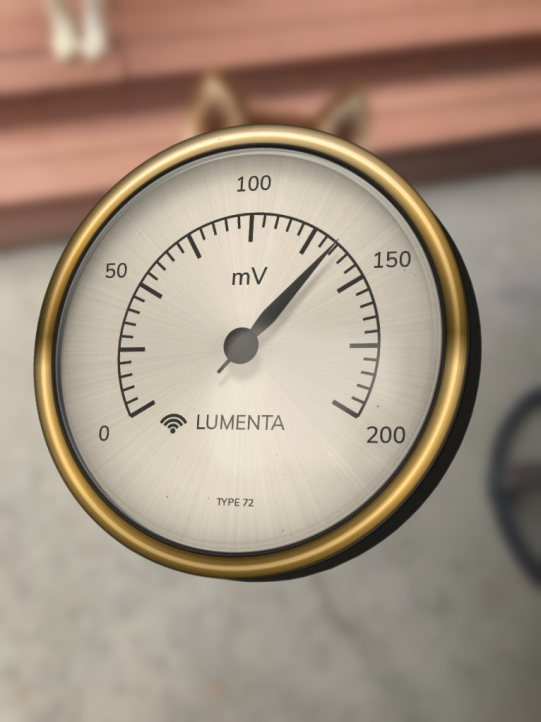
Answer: 135 (mV)
